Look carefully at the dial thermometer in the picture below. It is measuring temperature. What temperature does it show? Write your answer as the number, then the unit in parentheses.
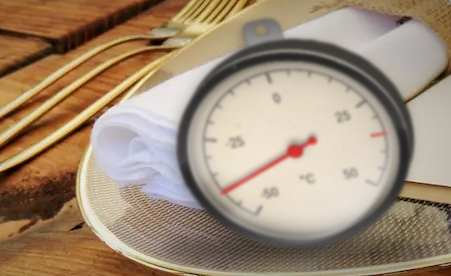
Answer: -40 (°C)
